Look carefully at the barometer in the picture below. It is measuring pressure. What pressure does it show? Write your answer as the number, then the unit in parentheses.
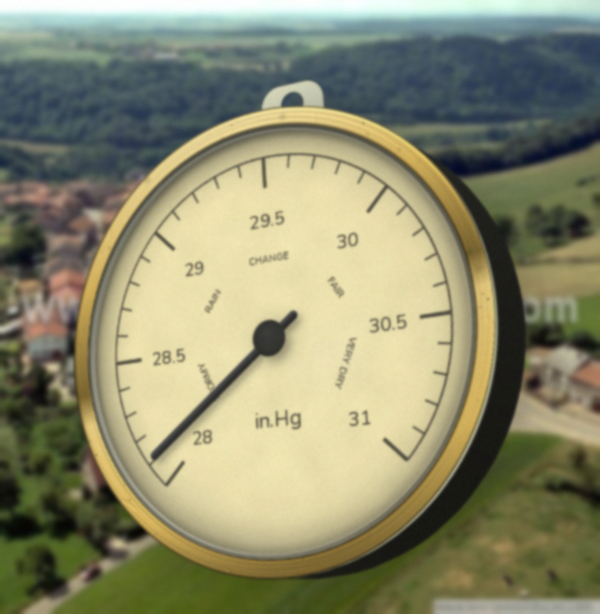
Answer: 28.1 (inHg)
